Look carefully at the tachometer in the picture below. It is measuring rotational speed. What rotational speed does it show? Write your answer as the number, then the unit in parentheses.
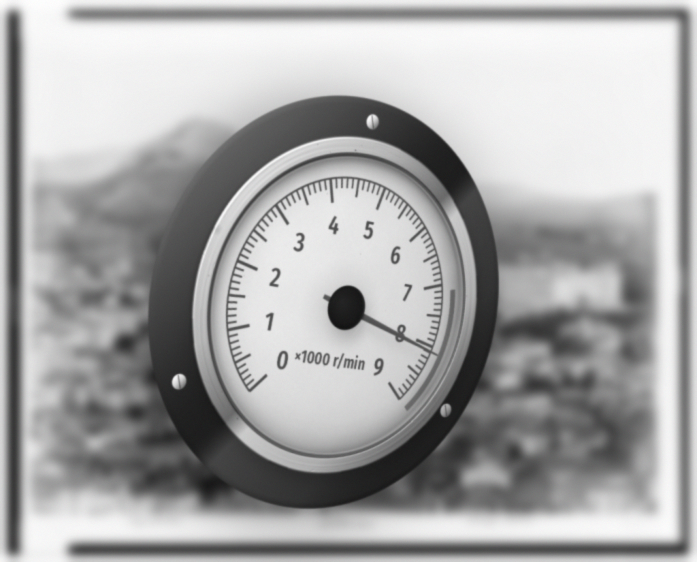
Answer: 8100 (rpm)
